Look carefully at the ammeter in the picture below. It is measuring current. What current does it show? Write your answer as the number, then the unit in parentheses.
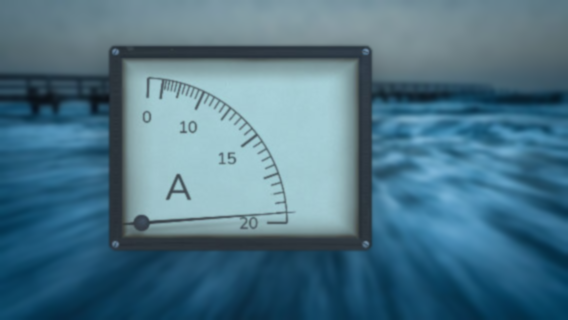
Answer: 19.5 (A)
